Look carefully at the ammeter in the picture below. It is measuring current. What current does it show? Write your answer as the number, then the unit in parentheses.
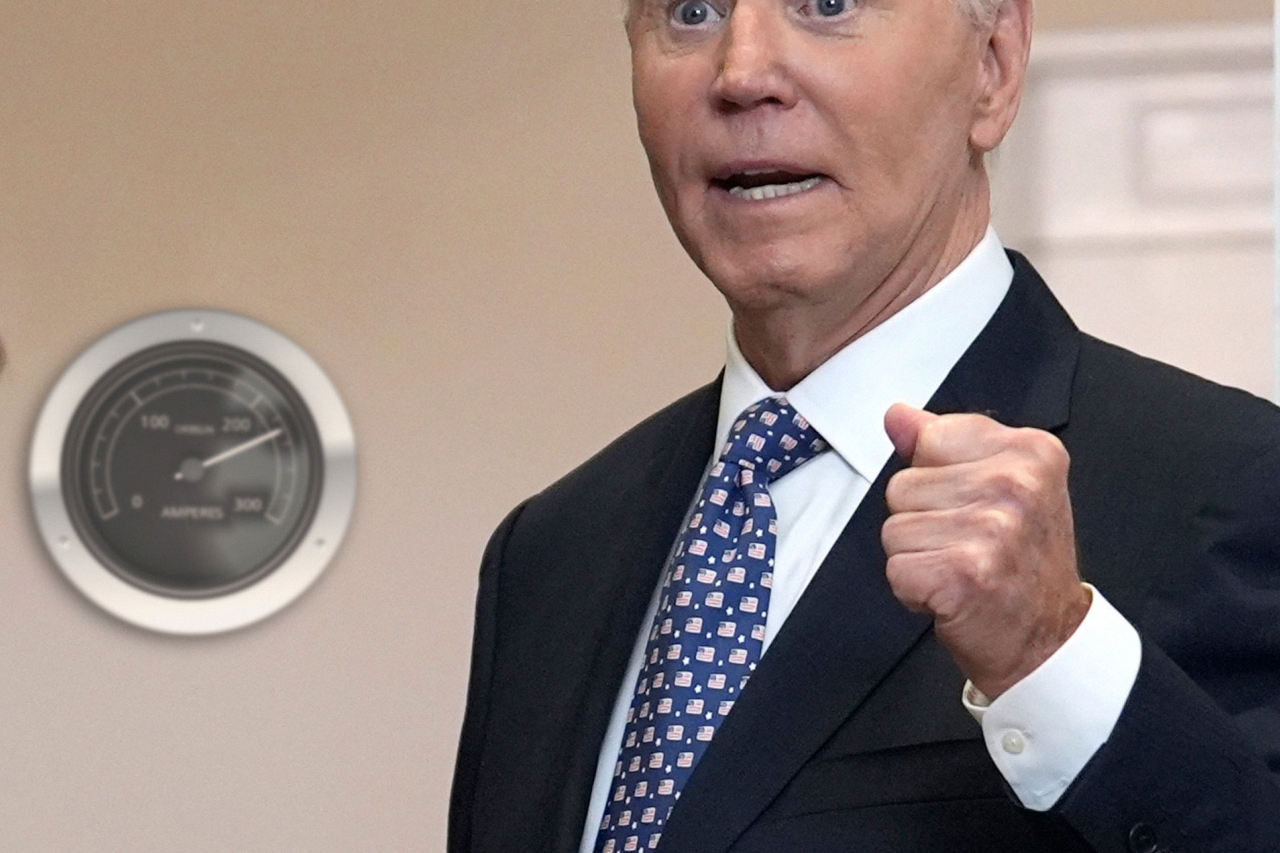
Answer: 230 (A)
